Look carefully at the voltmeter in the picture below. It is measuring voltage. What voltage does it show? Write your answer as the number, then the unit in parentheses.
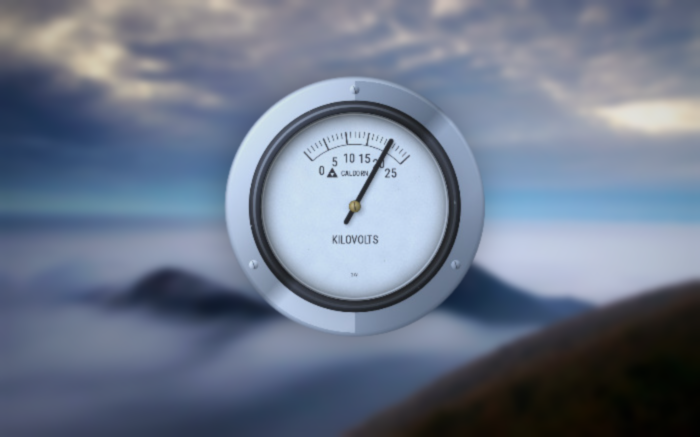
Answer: 20 (kV)
